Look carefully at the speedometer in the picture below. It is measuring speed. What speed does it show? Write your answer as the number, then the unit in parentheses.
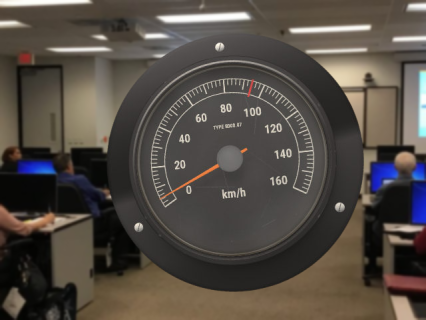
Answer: 4 (km/h)
